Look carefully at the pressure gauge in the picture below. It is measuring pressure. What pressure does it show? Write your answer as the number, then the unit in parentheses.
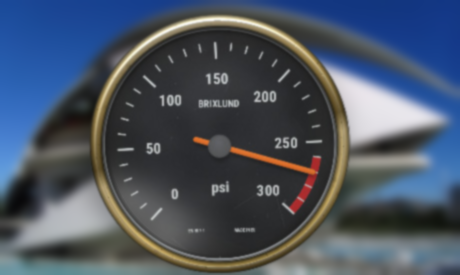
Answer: 270 (psi)
